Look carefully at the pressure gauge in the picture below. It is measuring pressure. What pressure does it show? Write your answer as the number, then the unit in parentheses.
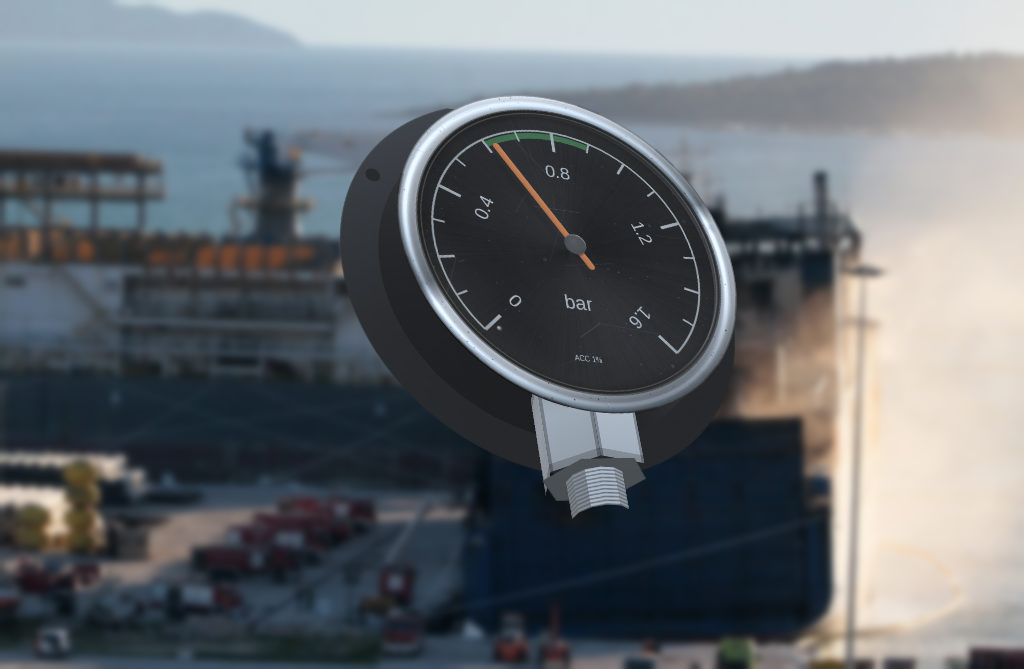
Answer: 0.6 (bar)
